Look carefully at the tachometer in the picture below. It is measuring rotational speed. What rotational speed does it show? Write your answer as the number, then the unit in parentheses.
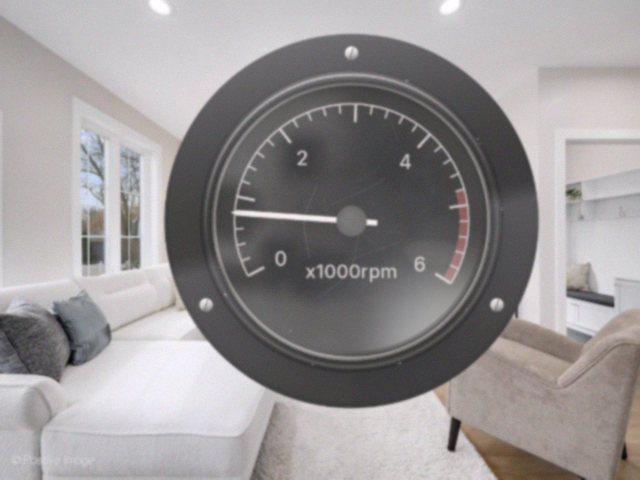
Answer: 800 (rpm)
